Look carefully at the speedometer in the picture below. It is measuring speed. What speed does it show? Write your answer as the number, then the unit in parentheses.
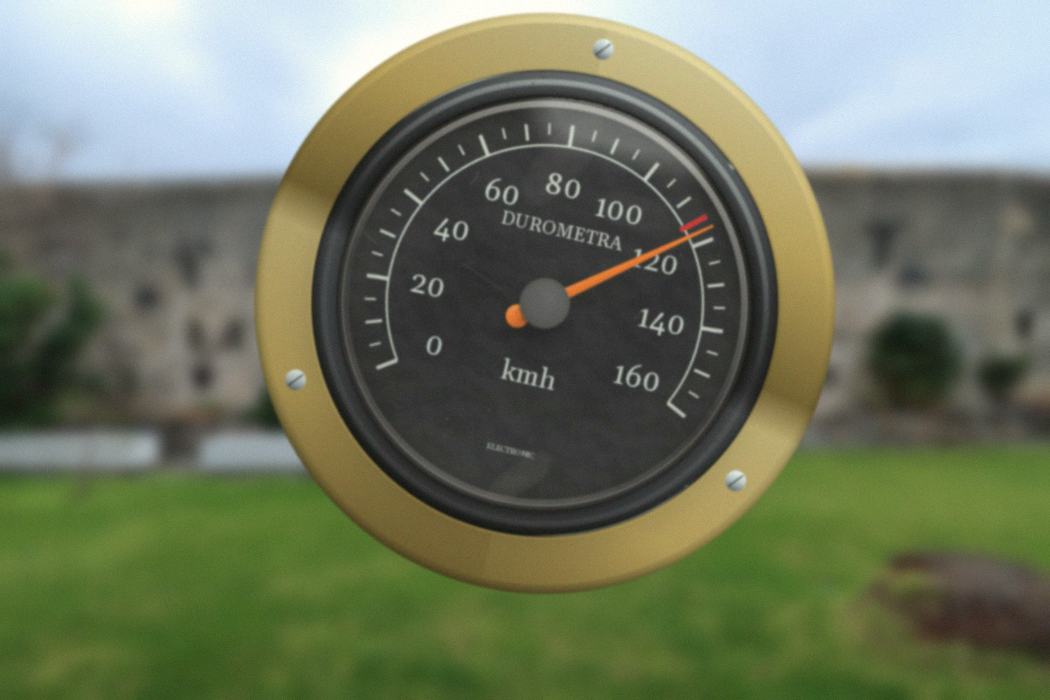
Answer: 117.5 (km/h)
